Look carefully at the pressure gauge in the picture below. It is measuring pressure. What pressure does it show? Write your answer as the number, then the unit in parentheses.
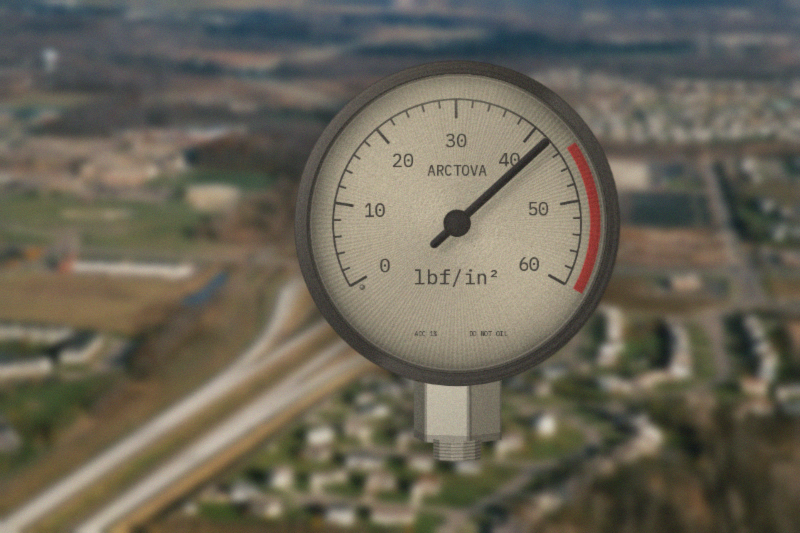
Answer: 42 (psi)
